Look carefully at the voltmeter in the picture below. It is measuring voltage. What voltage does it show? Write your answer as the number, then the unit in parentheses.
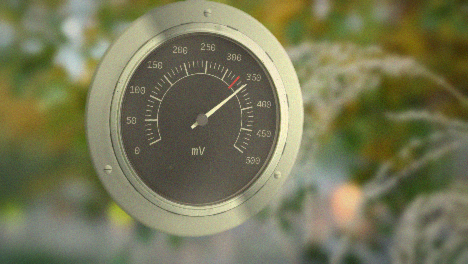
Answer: 350 (mV)
